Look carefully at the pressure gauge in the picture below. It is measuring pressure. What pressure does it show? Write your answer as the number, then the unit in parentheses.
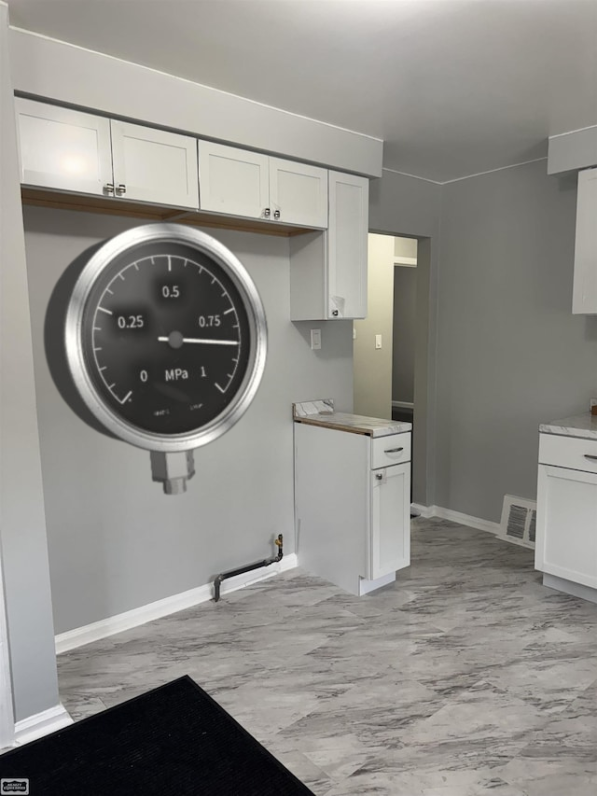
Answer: 0.85 (MPa)
